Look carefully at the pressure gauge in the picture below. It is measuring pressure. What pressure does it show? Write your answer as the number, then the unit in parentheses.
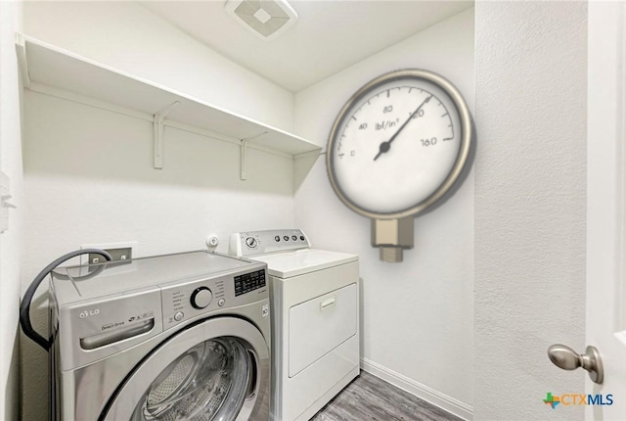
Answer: 120 (psi)
